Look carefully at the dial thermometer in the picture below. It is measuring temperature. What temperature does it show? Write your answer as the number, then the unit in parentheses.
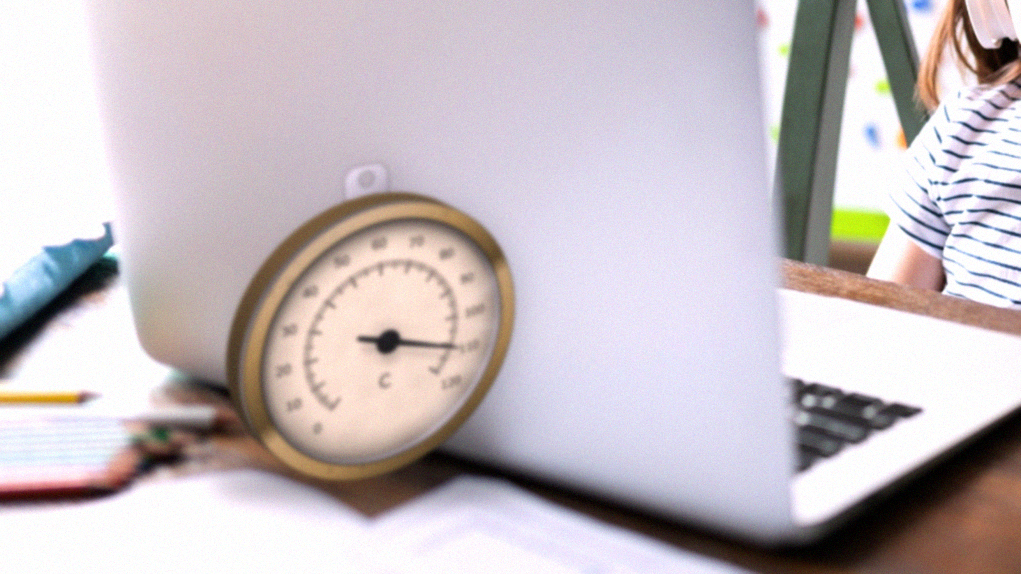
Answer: 110 (°C)
